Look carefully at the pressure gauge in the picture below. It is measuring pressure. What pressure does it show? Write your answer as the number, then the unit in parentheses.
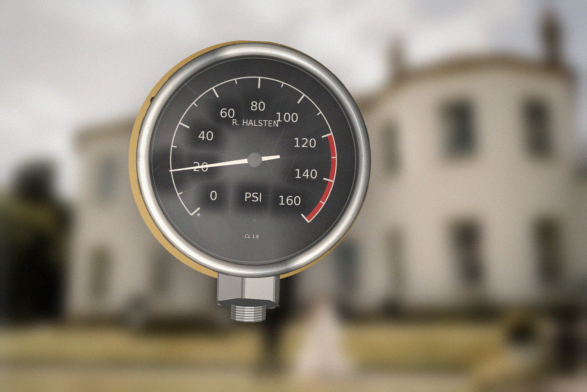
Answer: 20 (psi)
